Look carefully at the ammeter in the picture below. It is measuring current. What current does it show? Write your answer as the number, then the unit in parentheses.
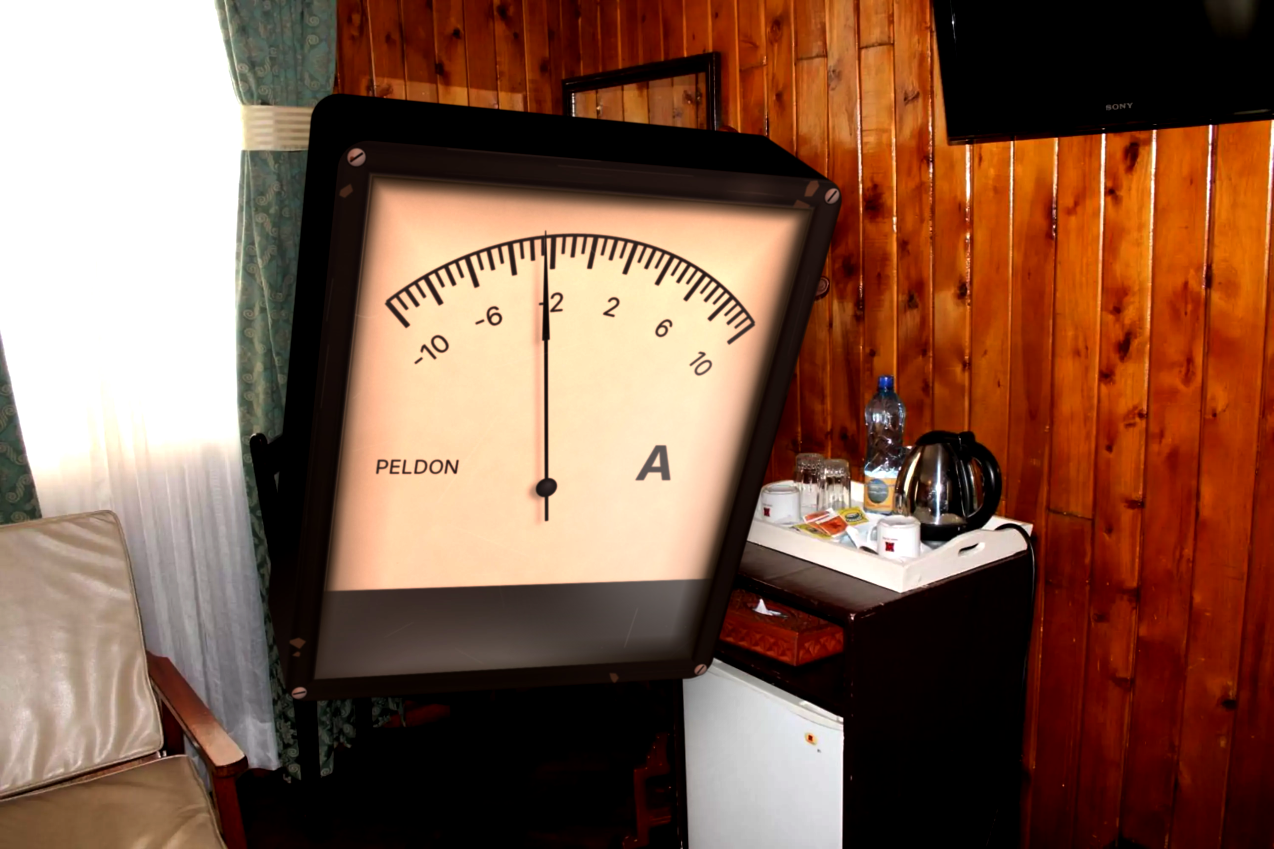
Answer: -2.5 (A)
